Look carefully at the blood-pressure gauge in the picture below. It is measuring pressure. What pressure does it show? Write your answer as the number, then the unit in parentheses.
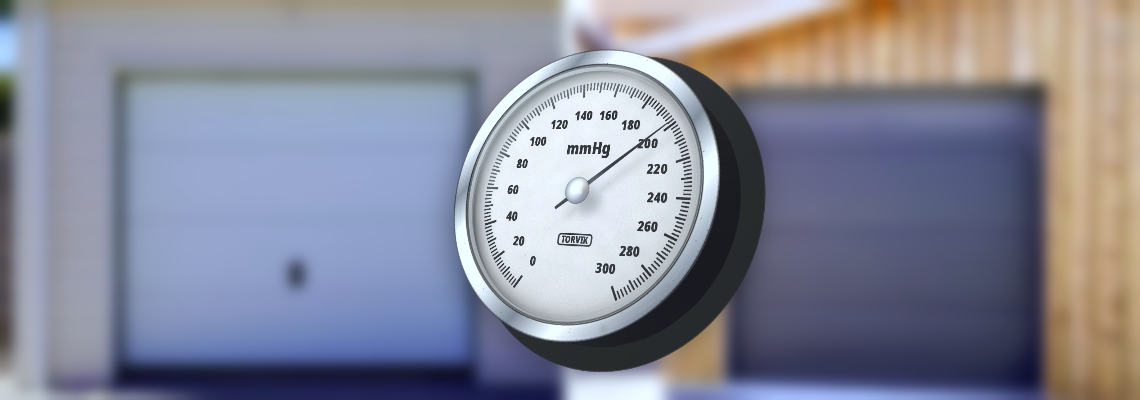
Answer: 200 (mmHg)
